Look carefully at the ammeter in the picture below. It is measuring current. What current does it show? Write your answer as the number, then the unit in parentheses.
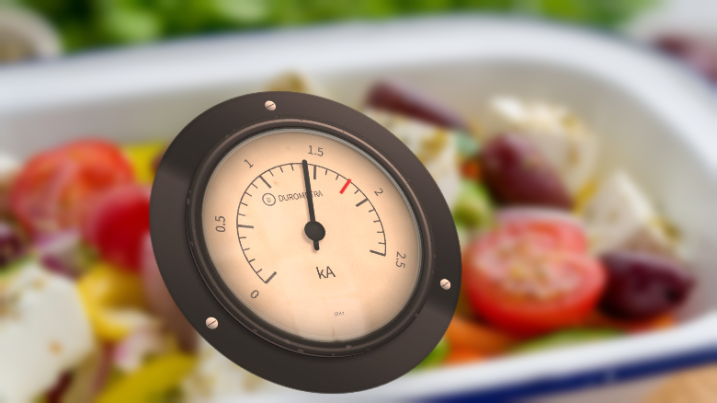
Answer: 1.4 (kA)
